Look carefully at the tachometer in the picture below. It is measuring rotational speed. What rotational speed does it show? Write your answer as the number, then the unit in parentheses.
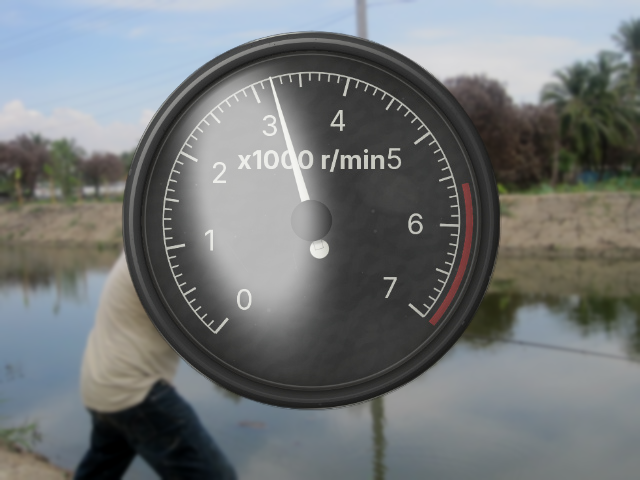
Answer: 3200 (rpm)
